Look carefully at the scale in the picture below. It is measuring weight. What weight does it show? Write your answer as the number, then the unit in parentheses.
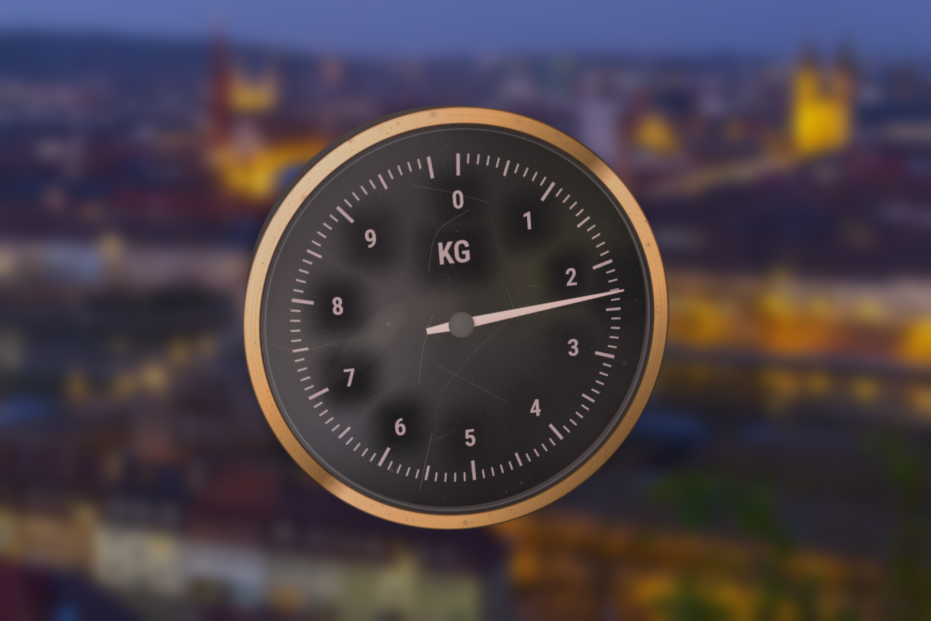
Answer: 2.3 (kg)
